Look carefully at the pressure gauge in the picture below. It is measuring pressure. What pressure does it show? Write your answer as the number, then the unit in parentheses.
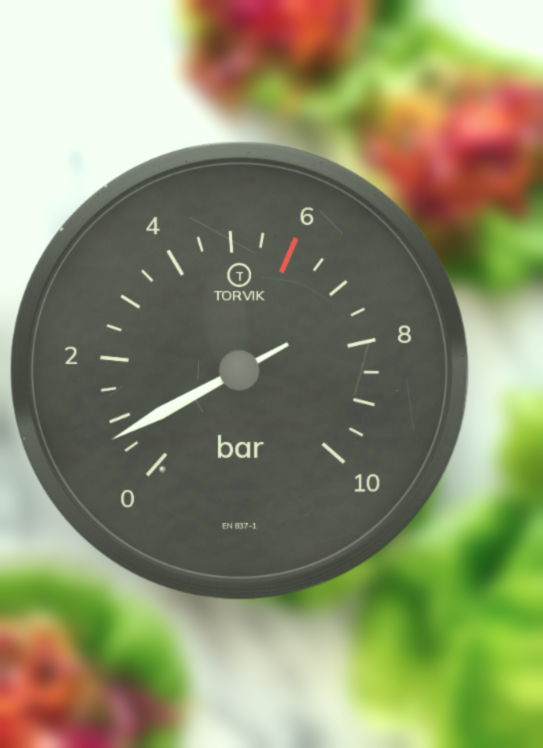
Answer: 0.75 (bar)
